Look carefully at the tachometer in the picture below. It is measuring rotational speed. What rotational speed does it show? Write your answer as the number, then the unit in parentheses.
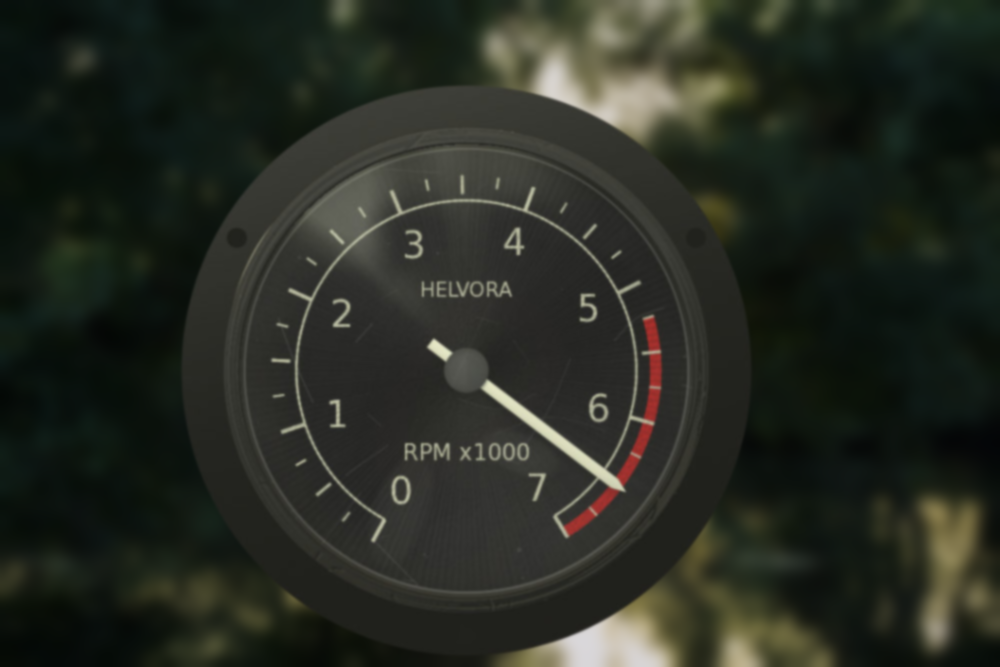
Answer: 6500 (rpm)
